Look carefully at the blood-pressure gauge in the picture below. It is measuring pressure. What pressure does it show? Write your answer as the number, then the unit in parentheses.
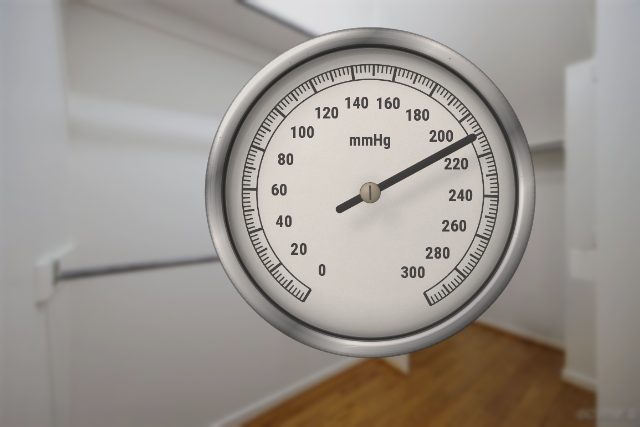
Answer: 210 (mmHg)
